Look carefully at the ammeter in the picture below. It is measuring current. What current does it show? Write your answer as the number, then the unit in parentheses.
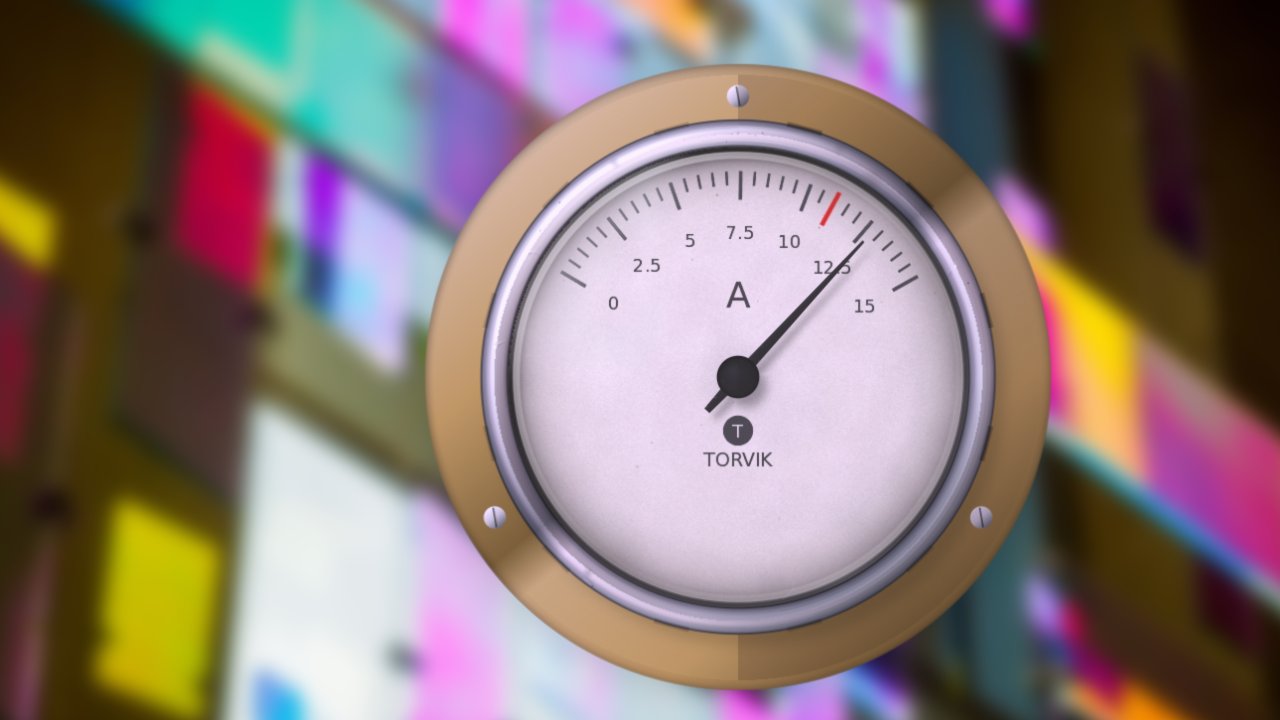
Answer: 12.75 (A)
